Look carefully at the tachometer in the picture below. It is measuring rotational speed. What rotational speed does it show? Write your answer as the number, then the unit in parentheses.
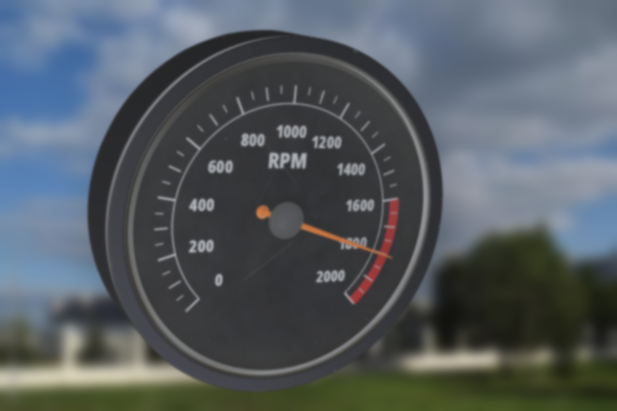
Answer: 1800 (rpm)
